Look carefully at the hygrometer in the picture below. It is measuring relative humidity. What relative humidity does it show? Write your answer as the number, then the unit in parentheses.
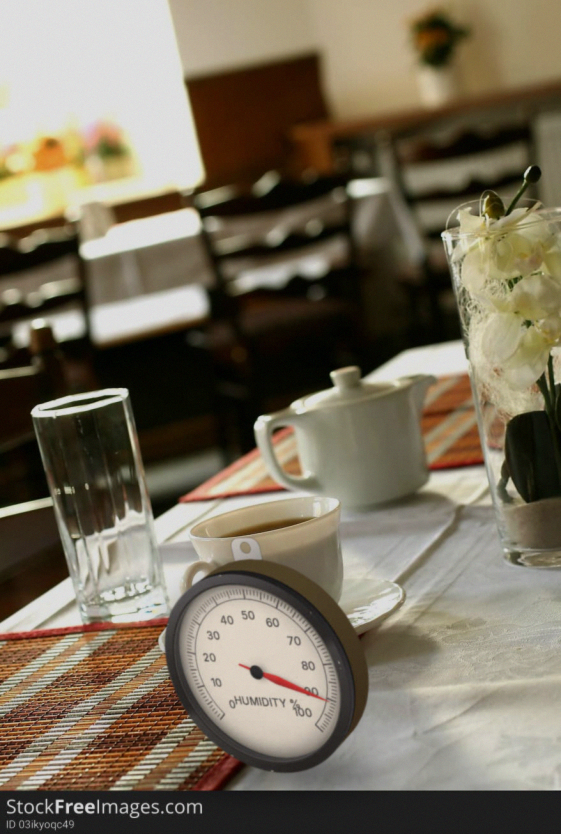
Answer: 90 (%)
